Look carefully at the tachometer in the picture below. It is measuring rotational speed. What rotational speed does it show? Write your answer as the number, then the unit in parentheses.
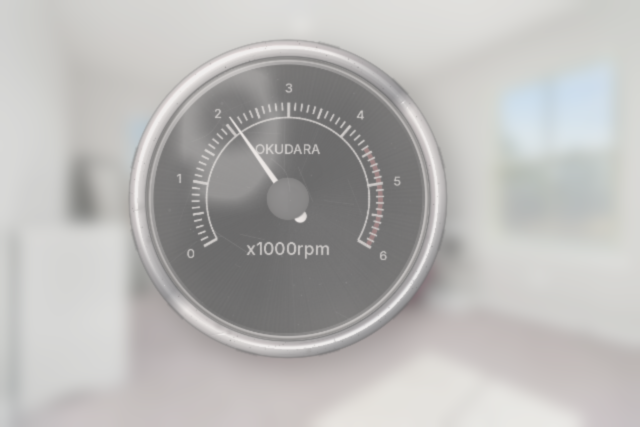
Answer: 2100 (rpm)
